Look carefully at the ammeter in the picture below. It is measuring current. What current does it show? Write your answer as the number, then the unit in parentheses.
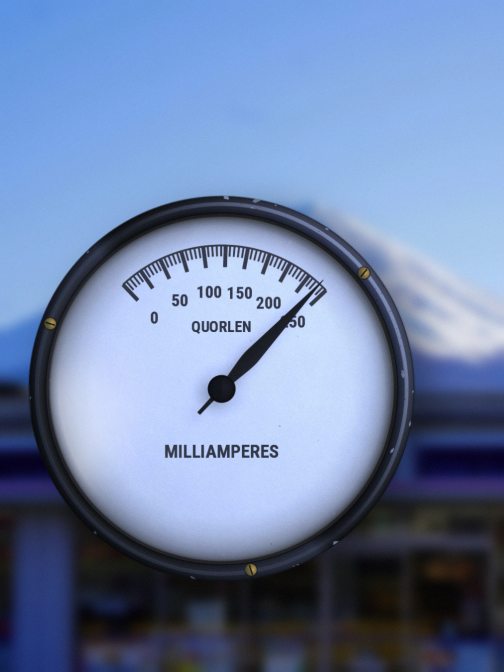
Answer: 240 (mA)
